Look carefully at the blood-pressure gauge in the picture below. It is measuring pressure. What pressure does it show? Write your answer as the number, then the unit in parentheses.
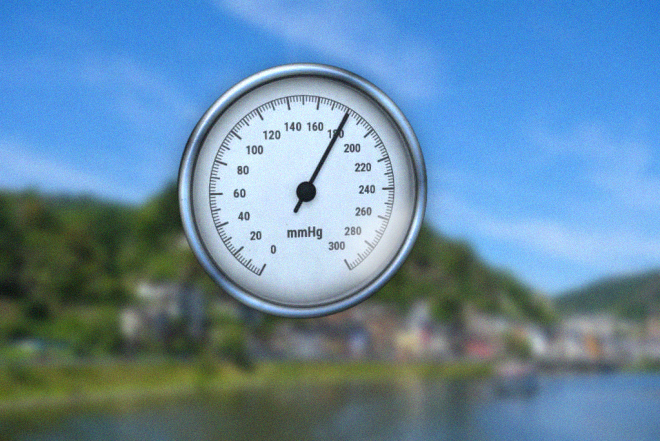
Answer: 180 (mmHg)
